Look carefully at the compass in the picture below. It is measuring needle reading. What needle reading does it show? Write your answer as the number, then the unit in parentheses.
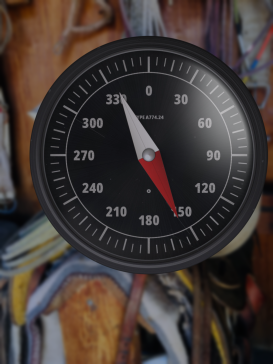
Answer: 155 (°)
